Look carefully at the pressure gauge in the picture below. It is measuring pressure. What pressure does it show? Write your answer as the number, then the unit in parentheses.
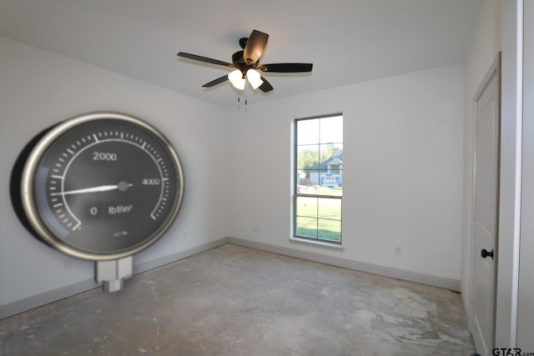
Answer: 700 (psi)
